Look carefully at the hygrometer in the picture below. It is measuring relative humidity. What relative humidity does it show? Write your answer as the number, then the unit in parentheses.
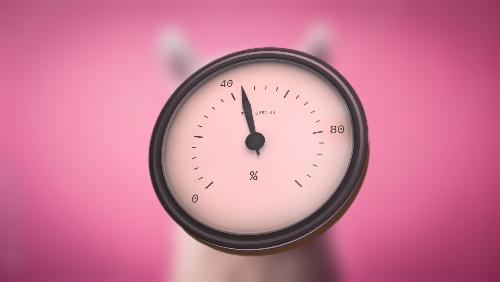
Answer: 44 (%)
